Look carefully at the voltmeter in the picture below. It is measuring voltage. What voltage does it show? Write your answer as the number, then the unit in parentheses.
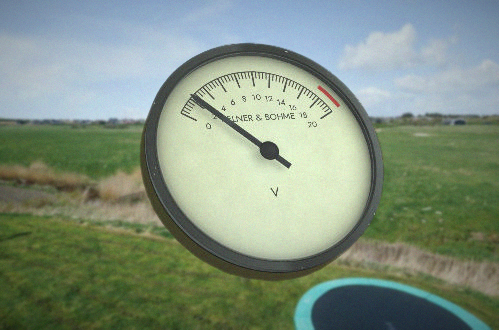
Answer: 2 (V)
